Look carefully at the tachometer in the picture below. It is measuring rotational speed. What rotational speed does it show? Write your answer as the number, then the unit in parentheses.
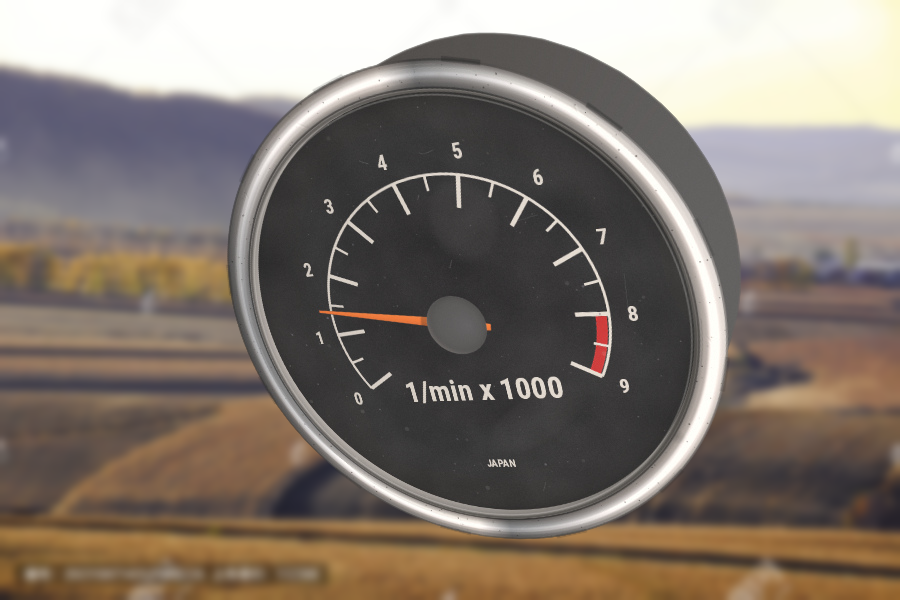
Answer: 1500 (rpm)
